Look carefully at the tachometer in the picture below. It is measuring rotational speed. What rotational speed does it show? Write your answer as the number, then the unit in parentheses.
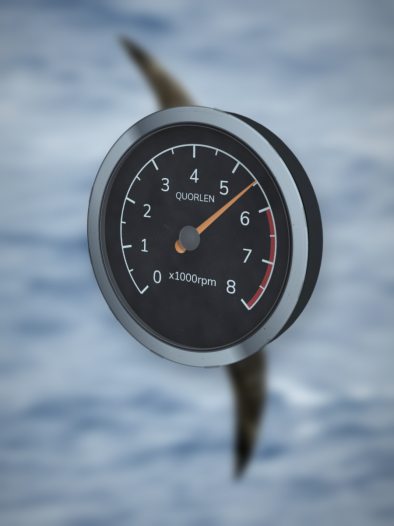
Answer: 5500 (rpm)
